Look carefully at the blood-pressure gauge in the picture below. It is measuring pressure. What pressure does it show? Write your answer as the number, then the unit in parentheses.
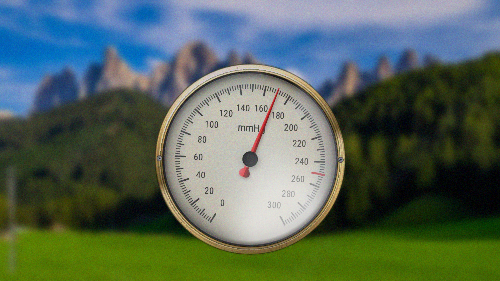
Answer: 170 (mmHg)
